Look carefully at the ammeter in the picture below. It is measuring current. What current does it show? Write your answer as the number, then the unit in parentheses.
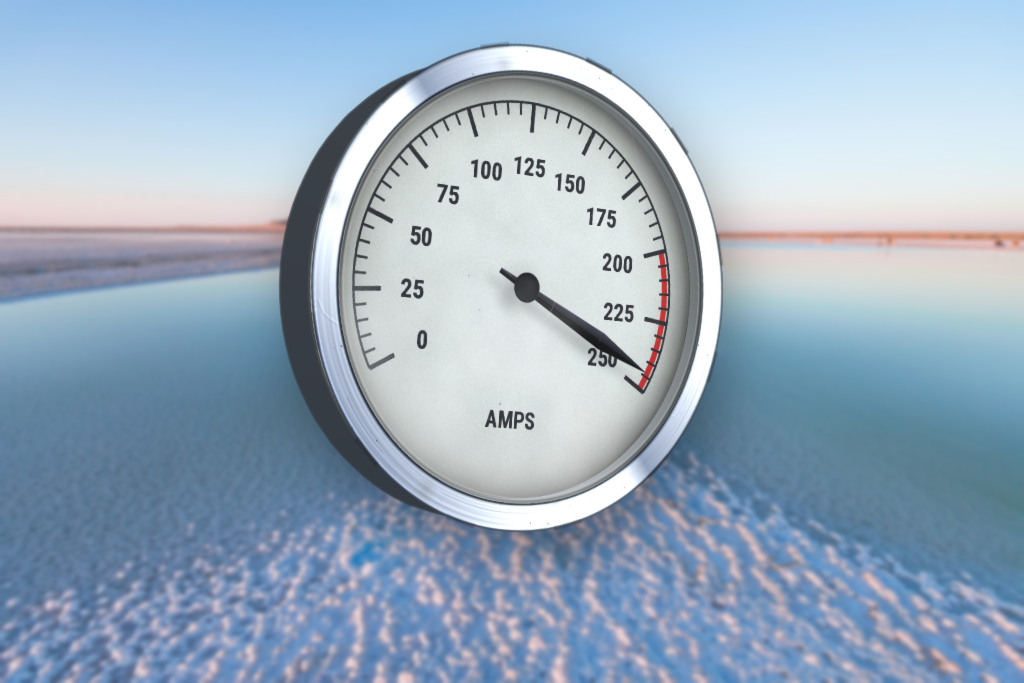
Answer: 245 (A)
